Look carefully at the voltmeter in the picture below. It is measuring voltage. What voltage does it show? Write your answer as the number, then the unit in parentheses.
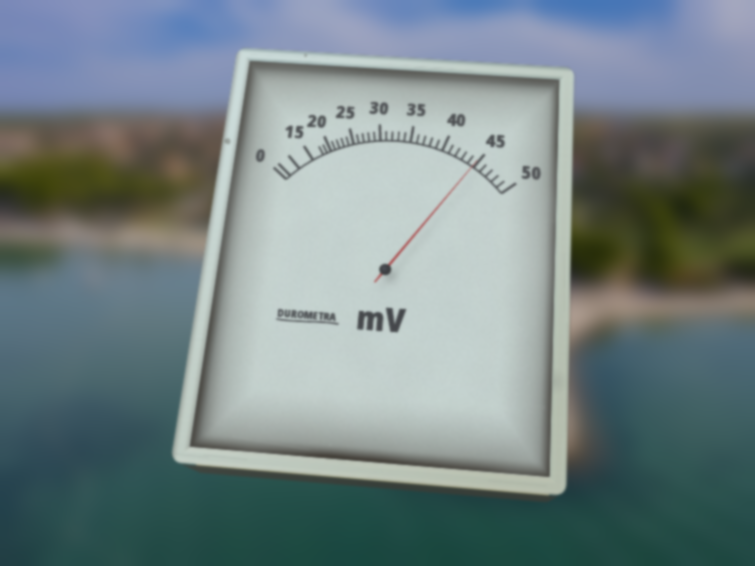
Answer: 45 (mV)
